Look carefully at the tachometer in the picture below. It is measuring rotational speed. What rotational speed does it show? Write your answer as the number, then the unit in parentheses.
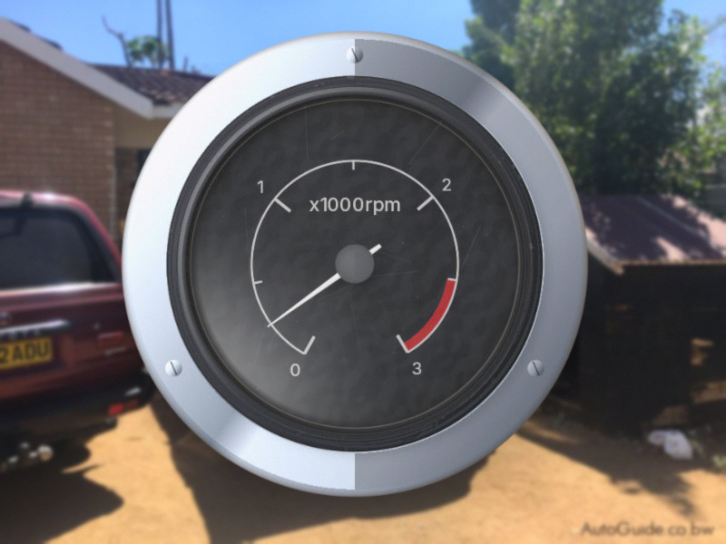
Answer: 250 (rpm)
